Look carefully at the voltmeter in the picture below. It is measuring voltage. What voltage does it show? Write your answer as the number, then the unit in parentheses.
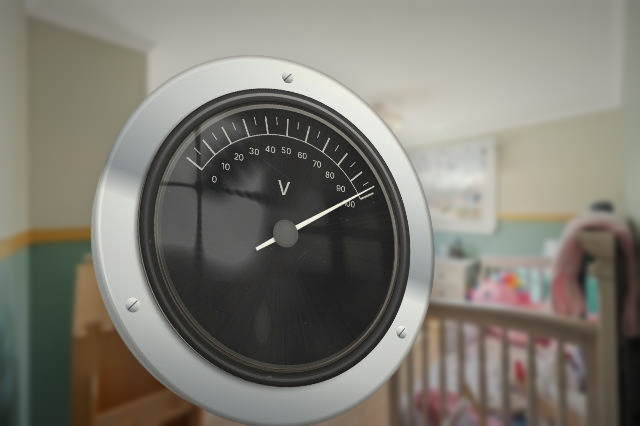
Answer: 97.5 (V)
